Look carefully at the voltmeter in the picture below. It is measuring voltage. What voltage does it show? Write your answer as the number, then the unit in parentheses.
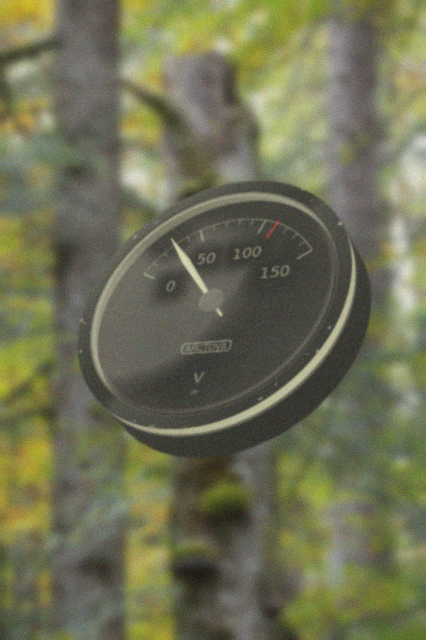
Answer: 30 (V)
